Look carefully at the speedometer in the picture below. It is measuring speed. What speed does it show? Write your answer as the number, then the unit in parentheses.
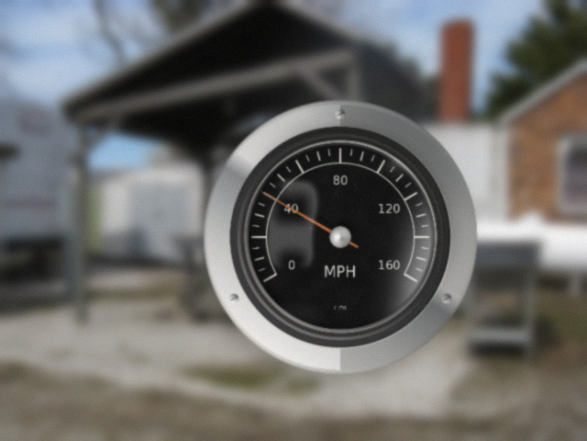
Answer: 40 (mph)
